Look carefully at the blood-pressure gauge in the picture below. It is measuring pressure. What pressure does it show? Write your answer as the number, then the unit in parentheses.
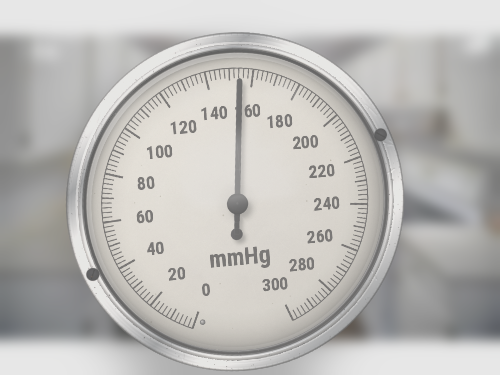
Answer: 154 (mmHg)
